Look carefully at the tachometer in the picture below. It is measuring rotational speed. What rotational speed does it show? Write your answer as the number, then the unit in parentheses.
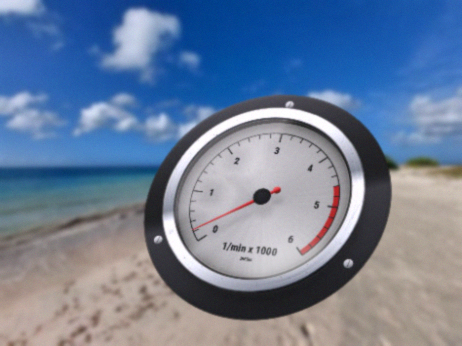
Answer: 200 (rpm)
